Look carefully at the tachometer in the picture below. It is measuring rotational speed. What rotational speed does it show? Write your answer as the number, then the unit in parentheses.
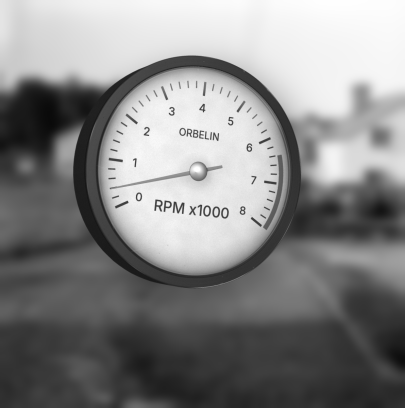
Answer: 400 (rpm)
